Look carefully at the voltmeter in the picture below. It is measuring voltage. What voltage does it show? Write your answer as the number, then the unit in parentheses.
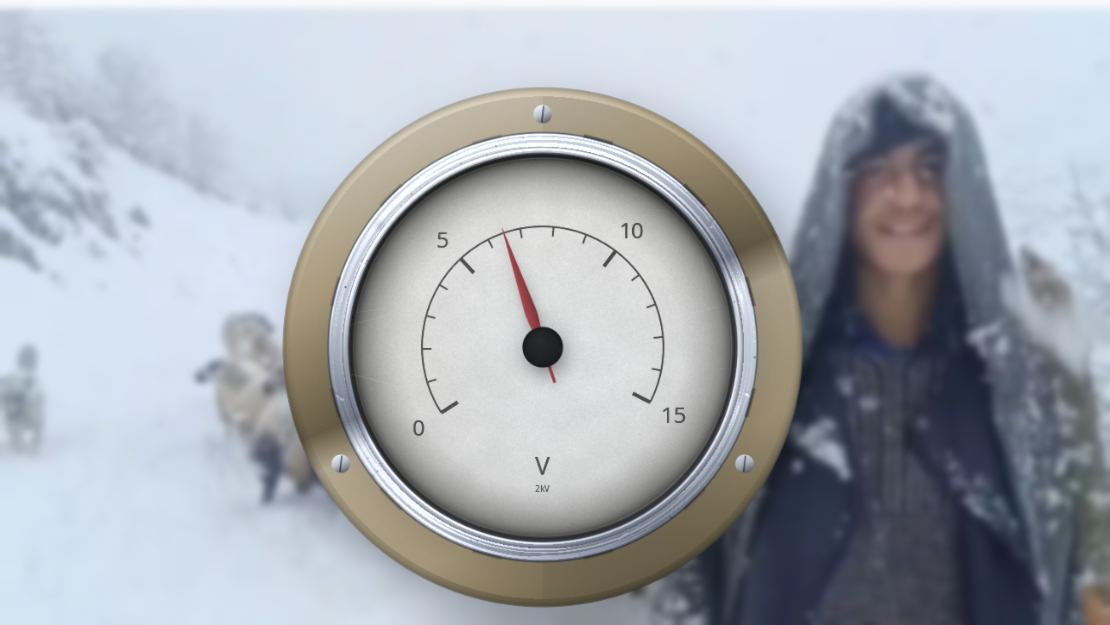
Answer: 6.5 (V)
